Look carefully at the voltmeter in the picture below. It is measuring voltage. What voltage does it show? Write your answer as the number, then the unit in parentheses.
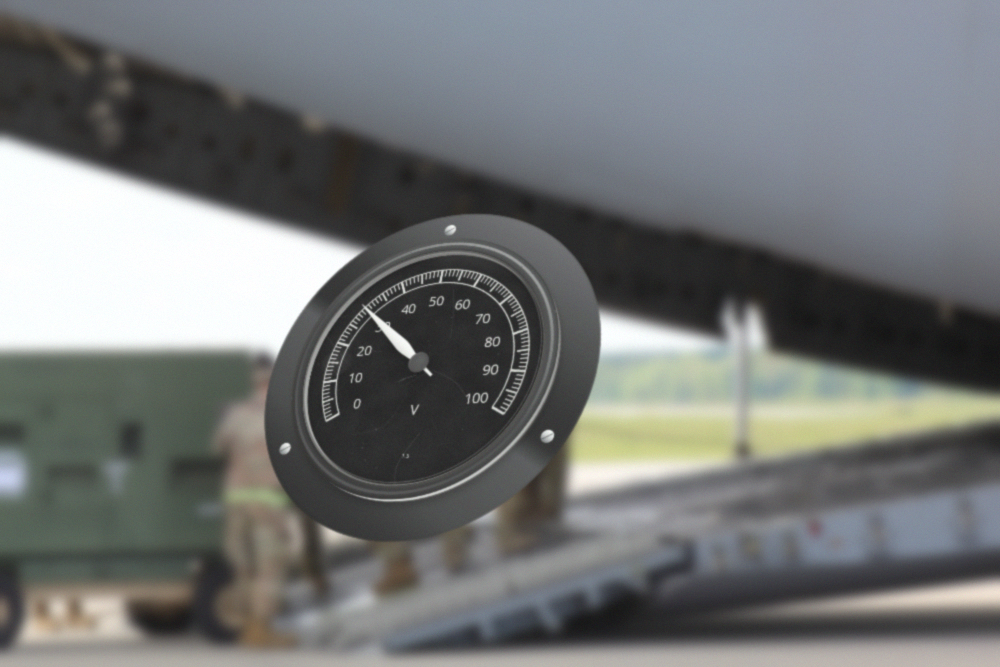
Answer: 30 (V)
